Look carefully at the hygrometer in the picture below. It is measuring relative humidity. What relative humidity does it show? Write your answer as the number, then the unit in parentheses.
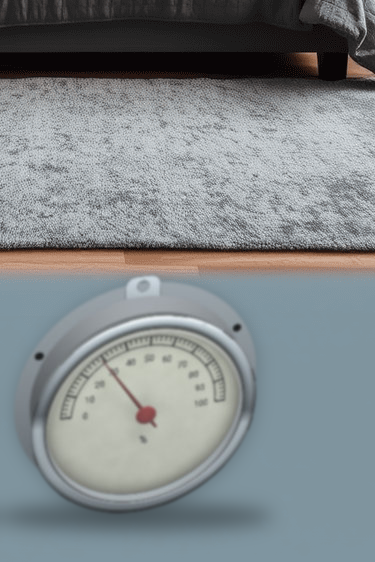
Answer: 30 (%)
